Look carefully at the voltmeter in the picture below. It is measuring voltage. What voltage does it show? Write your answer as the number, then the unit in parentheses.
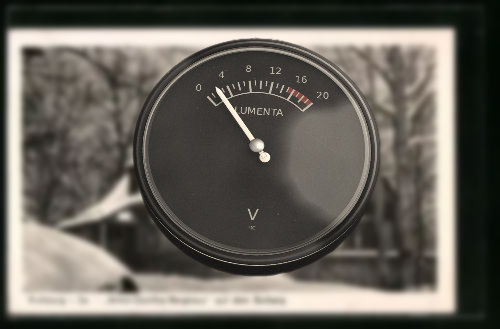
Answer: 2 (V)
